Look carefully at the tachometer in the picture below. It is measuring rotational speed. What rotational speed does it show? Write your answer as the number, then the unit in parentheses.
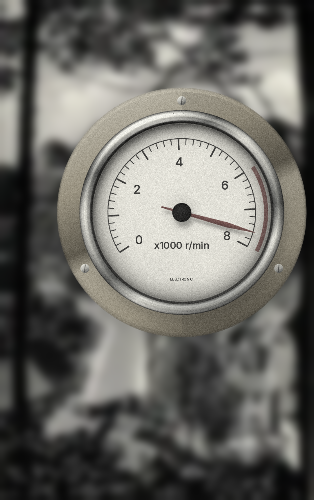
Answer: 7600 (rpm)
